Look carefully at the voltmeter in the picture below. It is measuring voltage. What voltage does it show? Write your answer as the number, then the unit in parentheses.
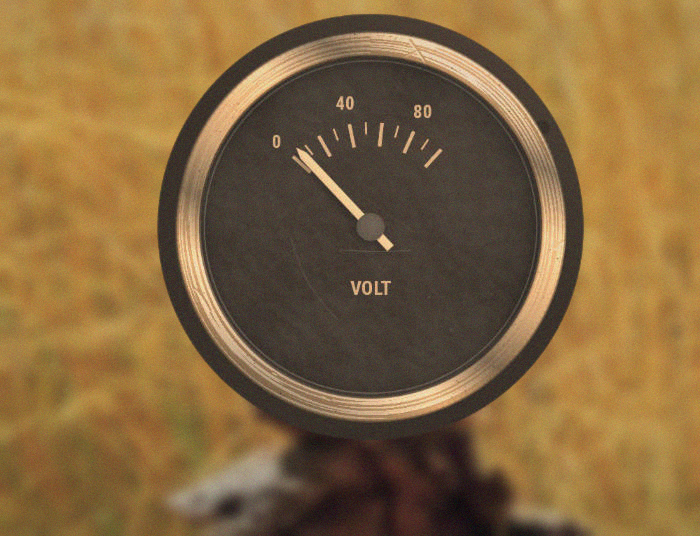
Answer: 5 (V)
